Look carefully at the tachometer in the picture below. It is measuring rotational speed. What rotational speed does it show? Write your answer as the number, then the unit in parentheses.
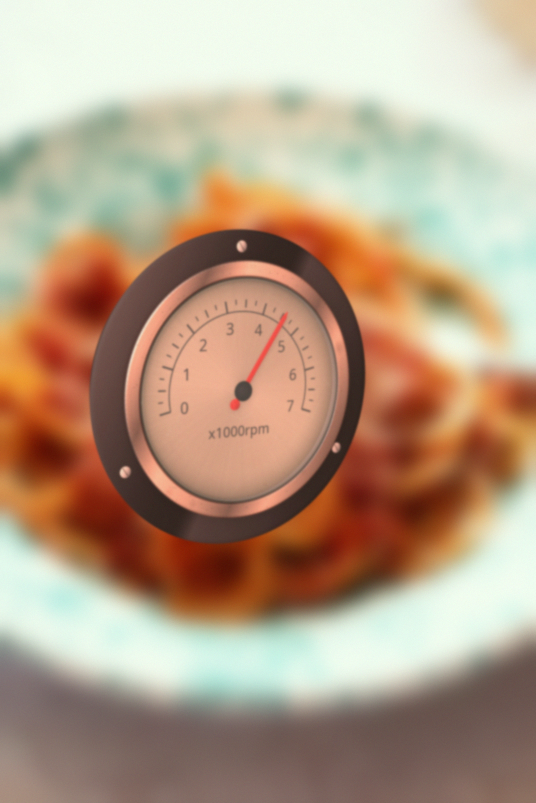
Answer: 4500 (rpm)
